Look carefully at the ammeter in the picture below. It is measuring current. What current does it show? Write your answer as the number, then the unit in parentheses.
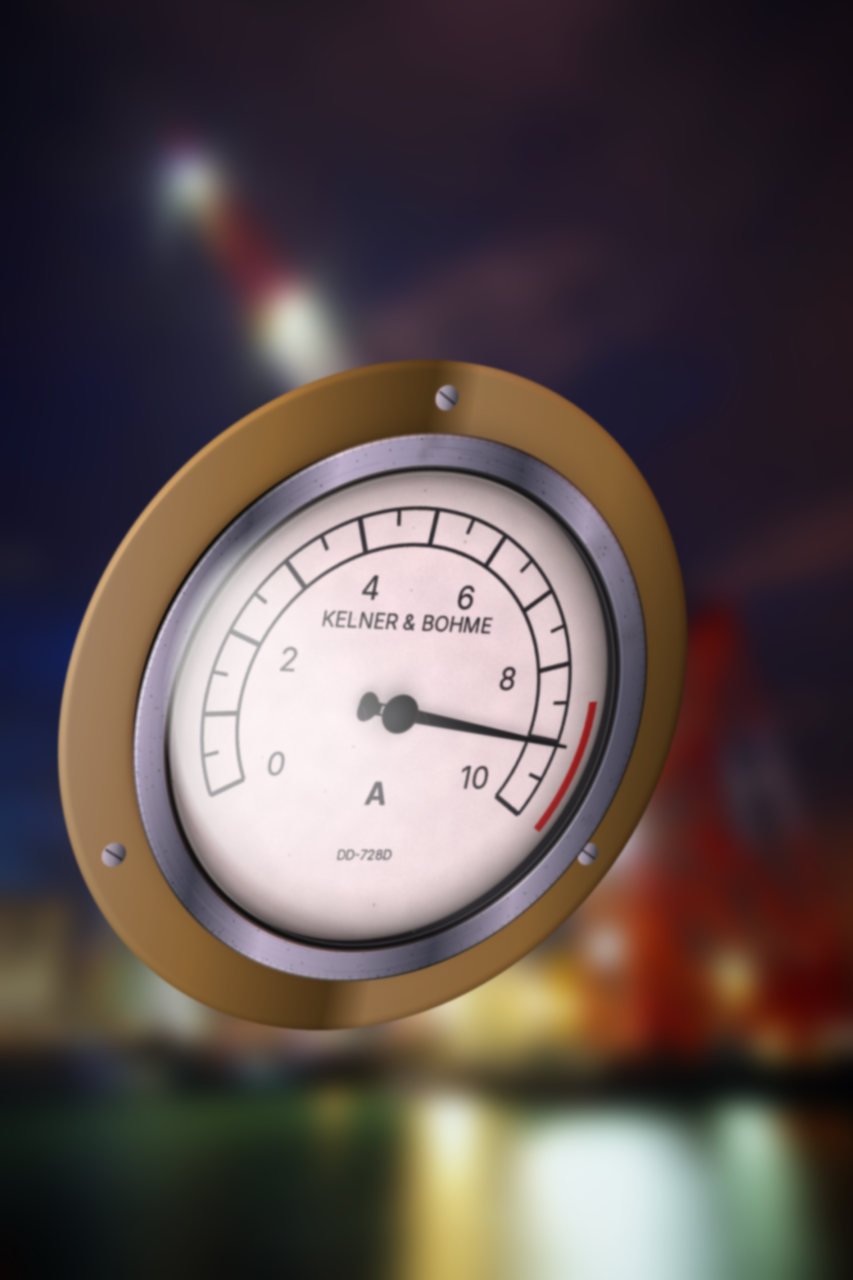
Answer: 9 (A)
